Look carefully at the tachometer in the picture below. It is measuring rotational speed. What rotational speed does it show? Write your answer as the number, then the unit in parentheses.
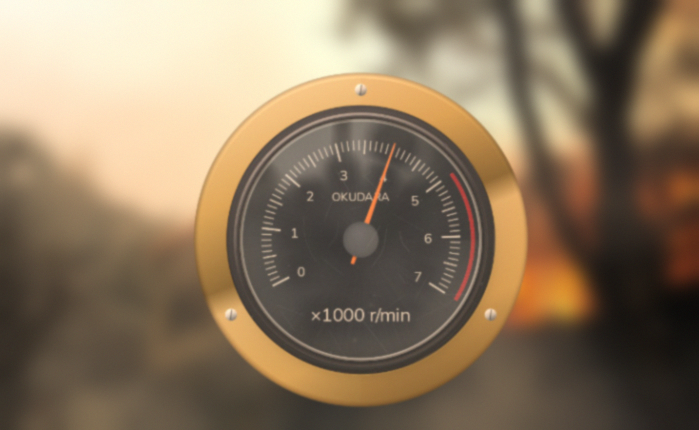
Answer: 4000 (rpm)
